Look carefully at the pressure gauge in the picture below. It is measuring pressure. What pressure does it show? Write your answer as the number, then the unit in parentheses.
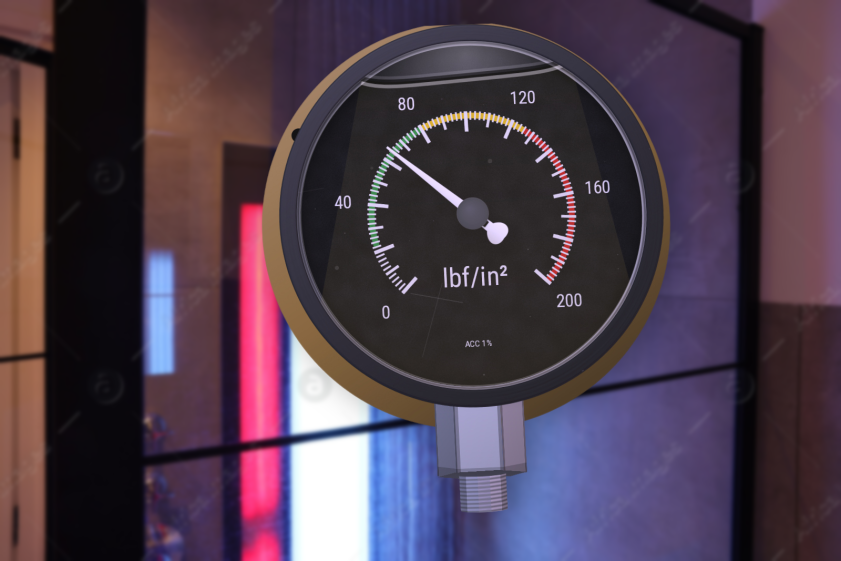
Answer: 64 (psi)
